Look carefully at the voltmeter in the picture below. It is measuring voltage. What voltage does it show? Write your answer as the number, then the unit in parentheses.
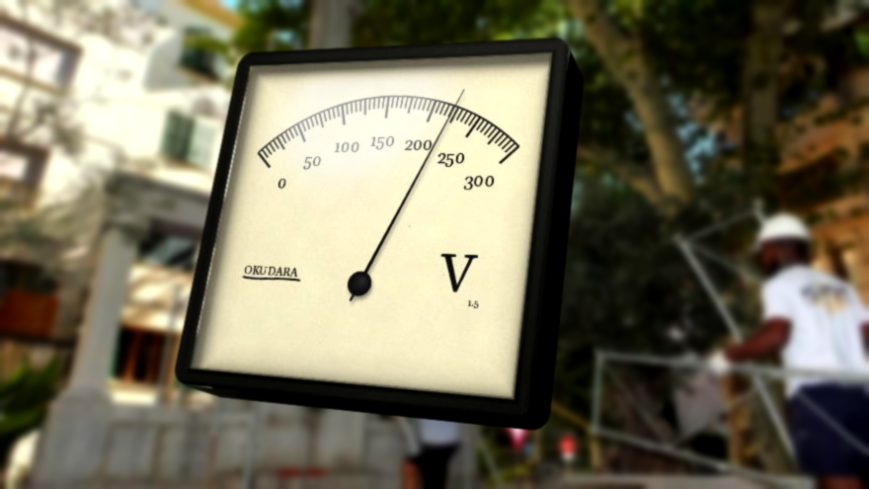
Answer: 225 (V)
